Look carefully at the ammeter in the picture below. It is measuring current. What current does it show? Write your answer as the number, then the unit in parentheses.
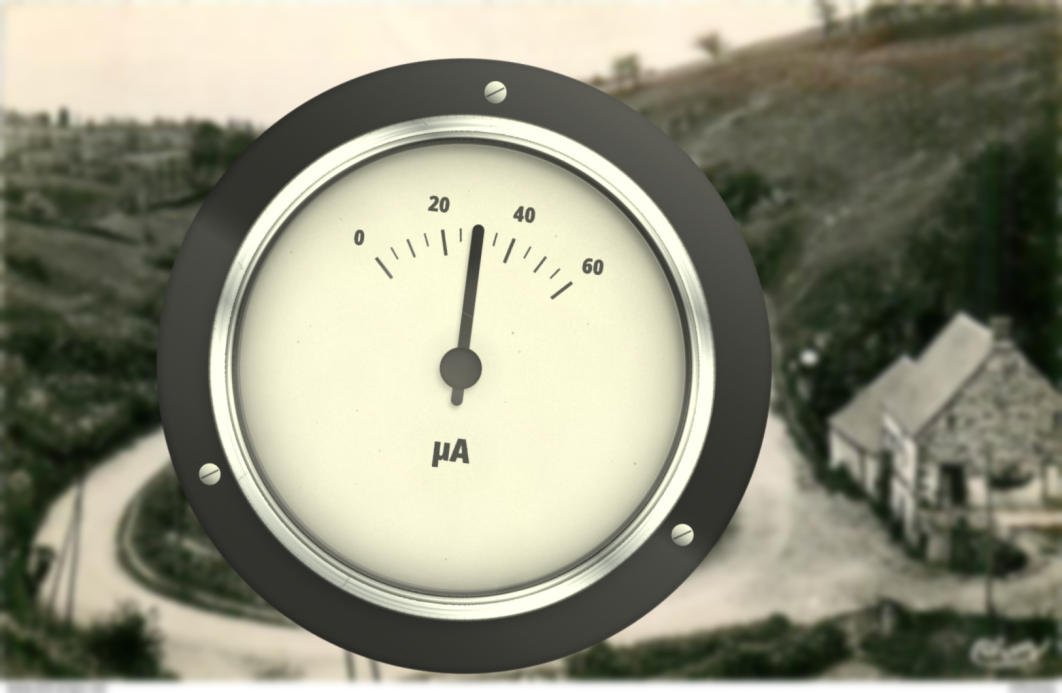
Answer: 30 (µA)
